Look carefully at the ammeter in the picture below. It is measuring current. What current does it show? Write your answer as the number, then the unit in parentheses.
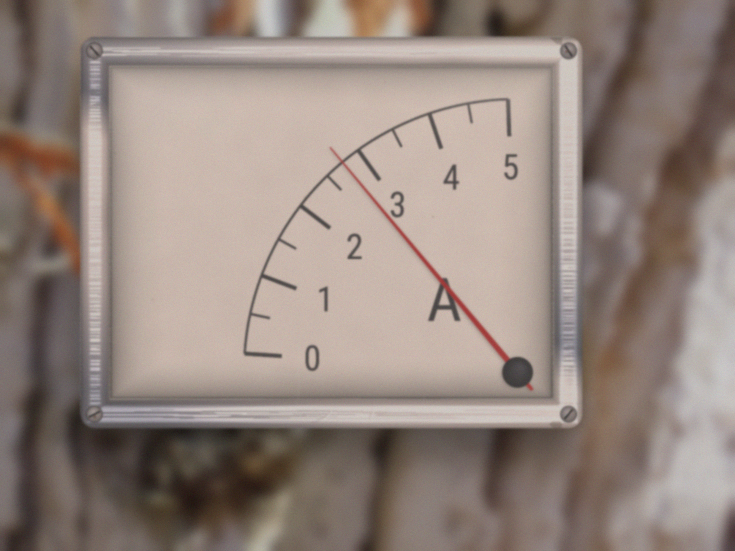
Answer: 2.75 (A)
